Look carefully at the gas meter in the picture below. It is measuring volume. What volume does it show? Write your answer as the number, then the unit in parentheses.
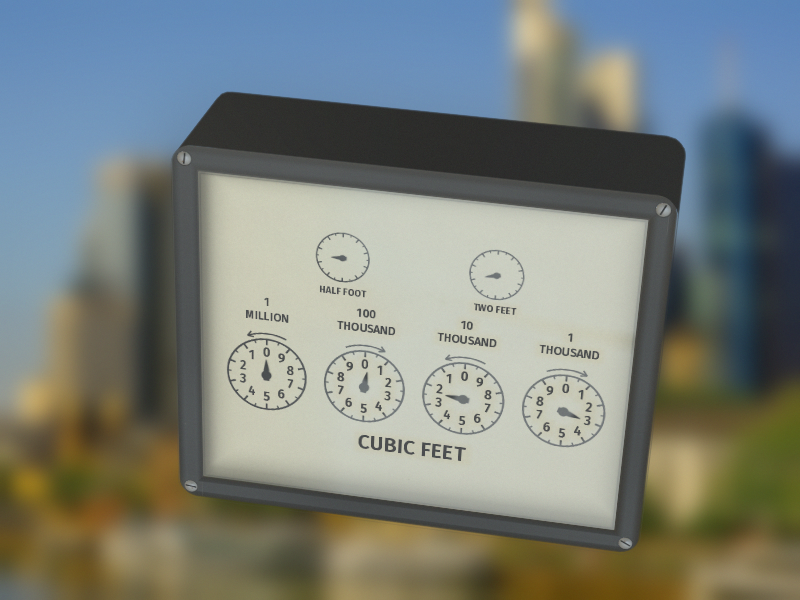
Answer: 2300 (ft³)
